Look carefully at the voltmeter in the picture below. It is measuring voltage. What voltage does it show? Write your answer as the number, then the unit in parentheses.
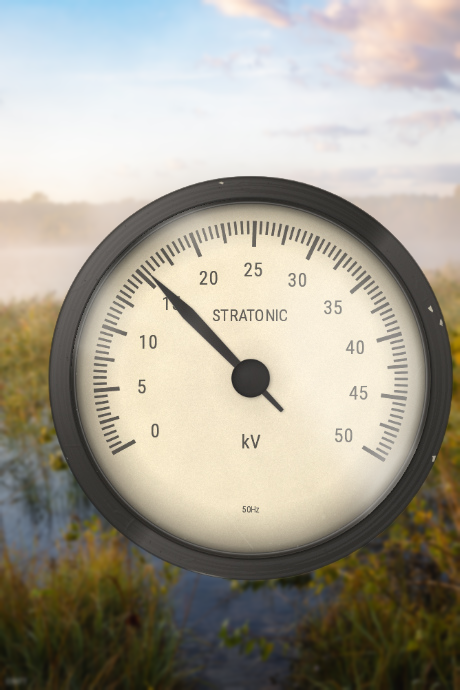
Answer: 15.5 (kV)
